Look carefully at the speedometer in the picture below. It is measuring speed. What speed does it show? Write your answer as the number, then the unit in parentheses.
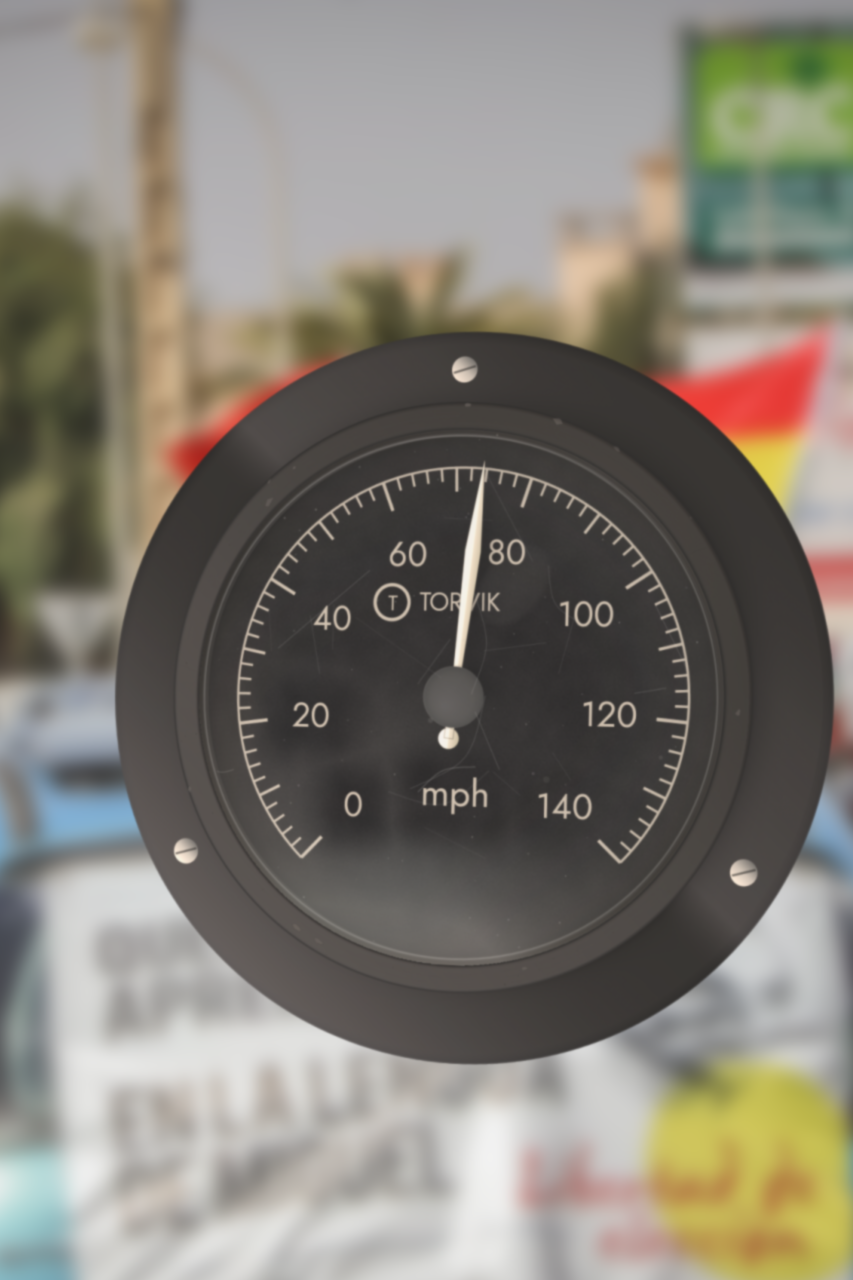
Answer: 74 (mph)
